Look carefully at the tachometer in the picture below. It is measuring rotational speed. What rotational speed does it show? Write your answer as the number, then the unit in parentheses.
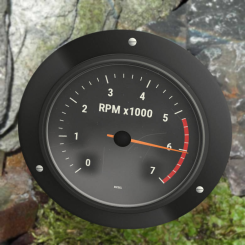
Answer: 6000 (rpm)
